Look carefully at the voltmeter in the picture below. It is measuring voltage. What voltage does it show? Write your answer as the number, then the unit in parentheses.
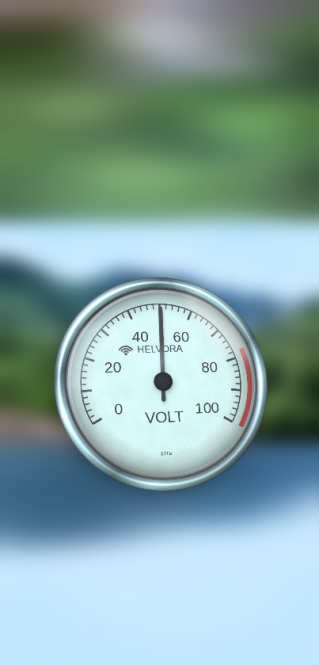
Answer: 50 (V)
